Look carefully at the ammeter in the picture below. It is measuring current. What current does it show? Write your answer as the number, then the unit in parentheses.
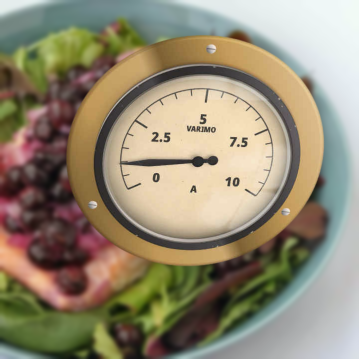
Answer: 1 (A)
